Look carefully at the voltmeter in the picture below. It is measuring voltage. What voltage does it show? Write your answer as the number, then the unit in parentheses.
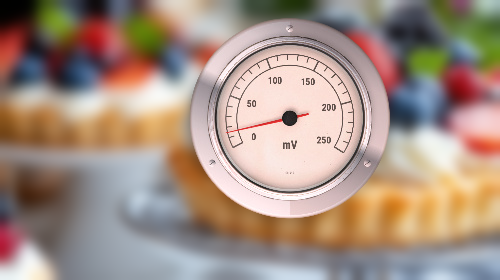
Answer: 15 (mV)
